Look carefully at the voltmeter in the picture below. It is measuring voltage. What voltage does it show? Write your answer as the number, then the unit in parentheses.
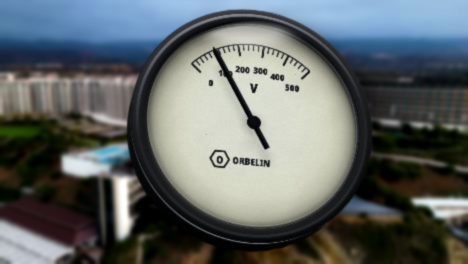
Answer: 100 (V)
